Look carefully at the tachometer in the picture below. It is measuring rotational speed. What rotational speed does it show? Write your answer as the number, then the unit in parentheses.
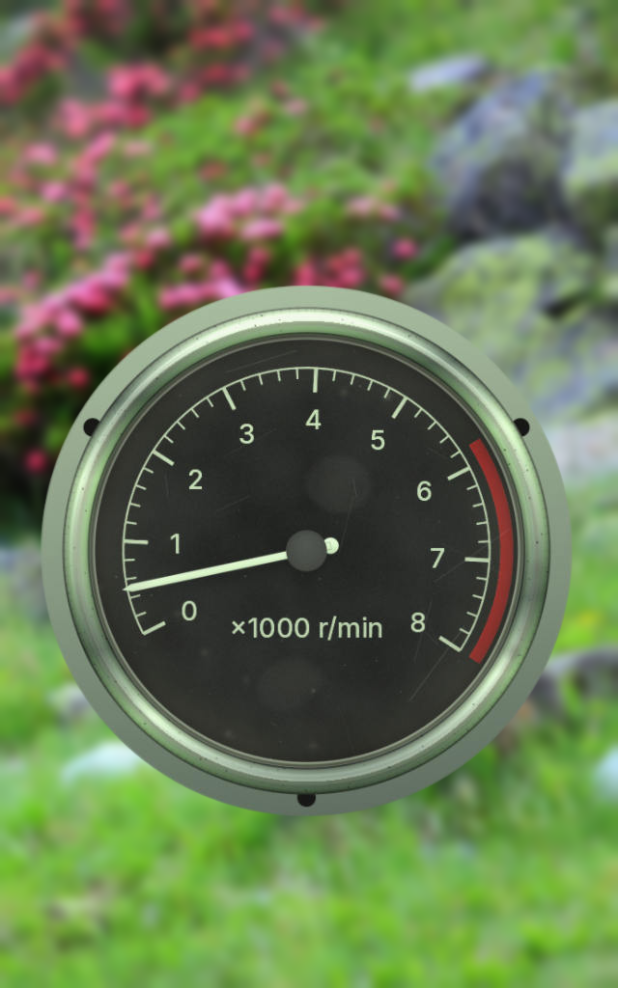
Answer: 500 (rpm)
